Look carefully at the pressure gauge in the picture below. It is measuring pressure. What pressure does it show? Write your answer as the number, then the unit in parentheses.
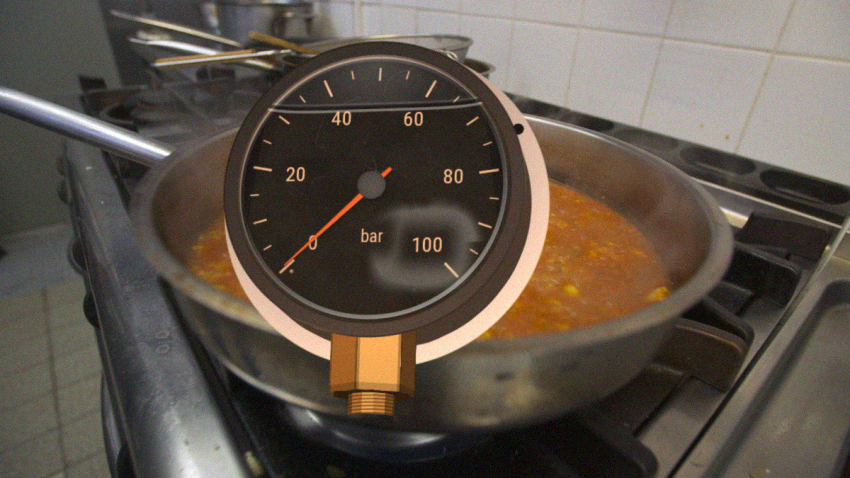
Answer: 0 (bar)
